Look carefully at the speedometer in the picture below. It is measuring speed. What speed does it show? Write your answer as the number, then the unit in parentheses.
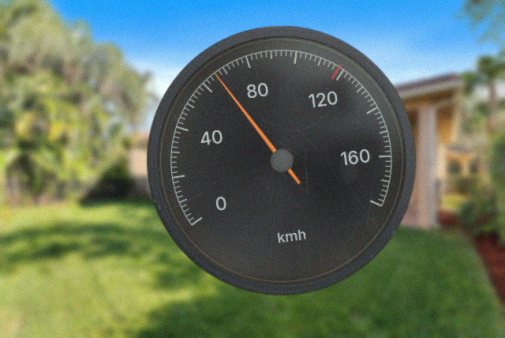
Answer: 66 (km/h)
